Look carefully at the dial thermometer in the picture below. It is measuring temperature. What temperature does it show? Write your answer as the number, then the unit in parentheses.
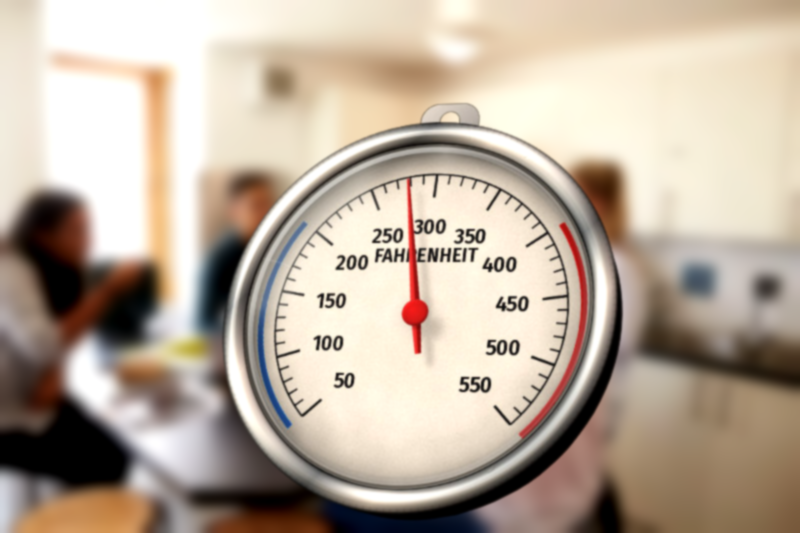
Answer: 280 (°F)
